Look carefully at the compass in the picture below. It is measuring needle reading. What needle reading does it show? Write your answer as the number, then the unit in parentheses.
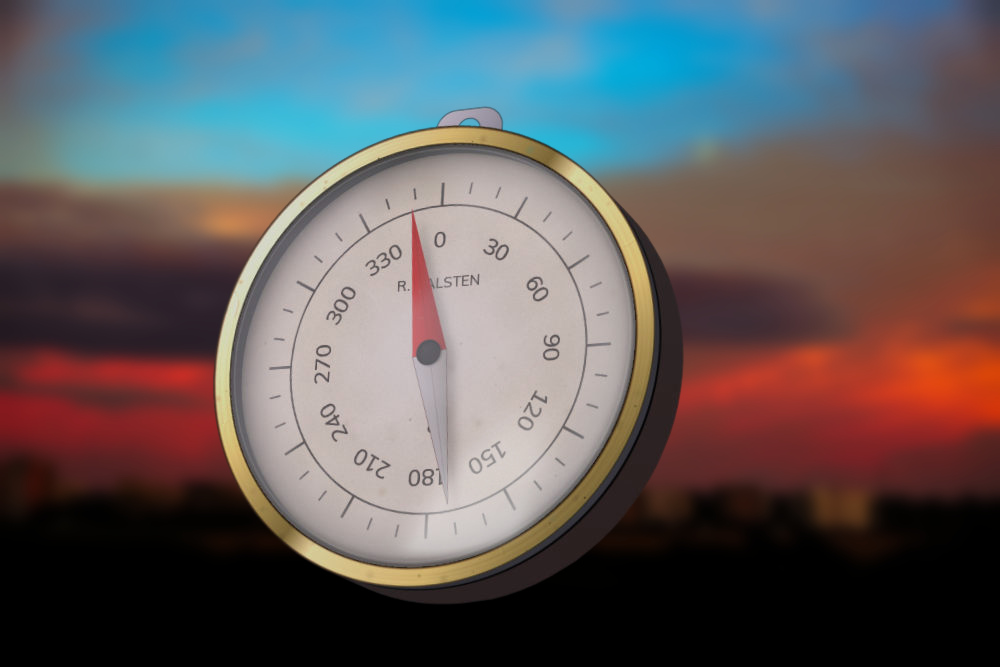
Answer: 350 (°)
